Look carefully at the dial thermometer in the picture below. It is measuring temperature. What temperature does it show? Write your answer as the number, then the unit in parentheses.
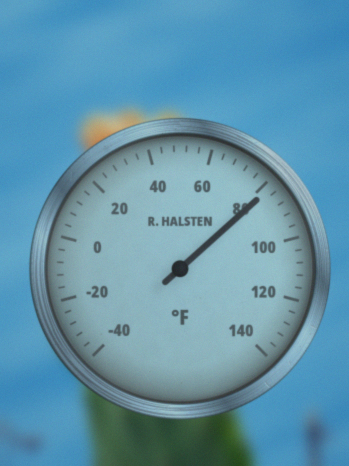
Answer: 82 (°F)
